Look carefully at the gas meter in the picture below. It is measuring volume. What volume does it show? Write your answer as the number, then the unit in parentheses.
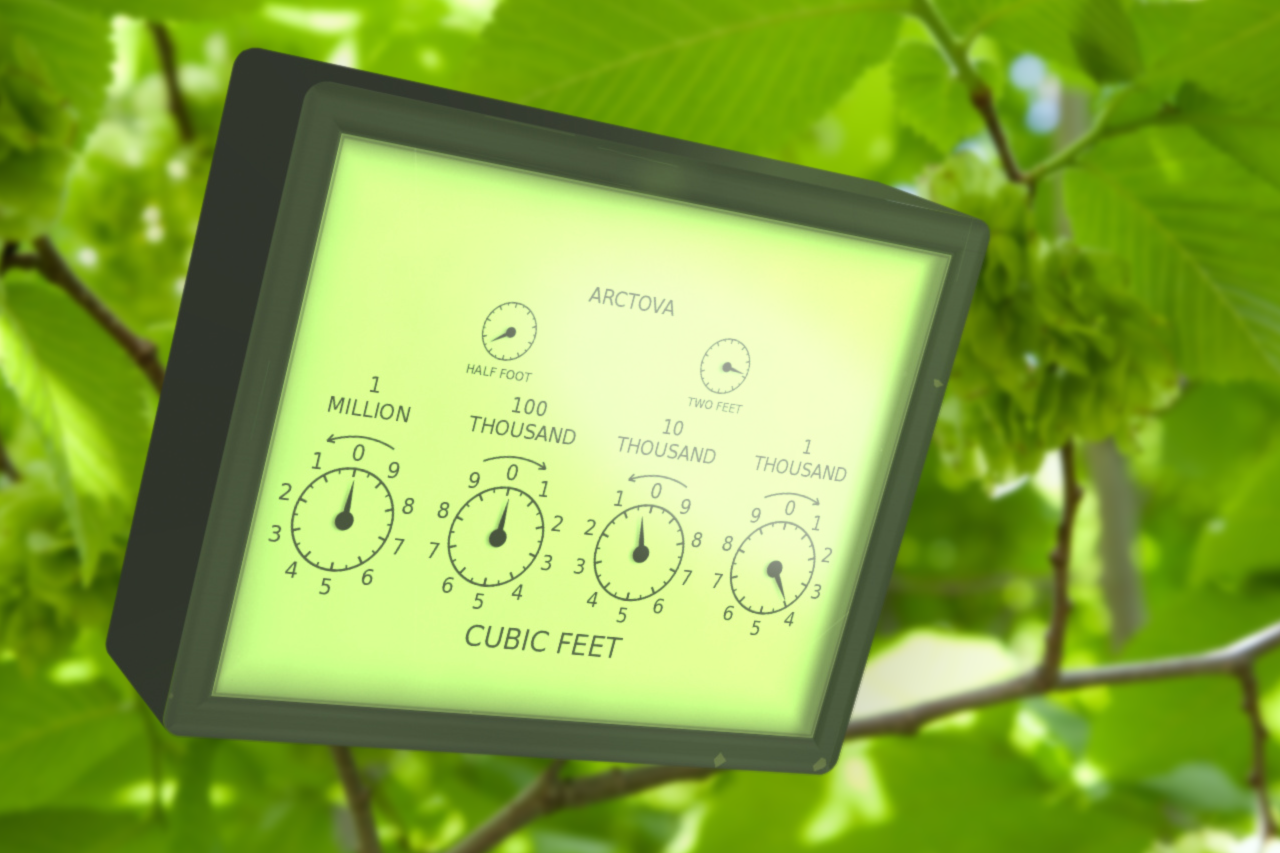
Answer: 400 (ft³)
